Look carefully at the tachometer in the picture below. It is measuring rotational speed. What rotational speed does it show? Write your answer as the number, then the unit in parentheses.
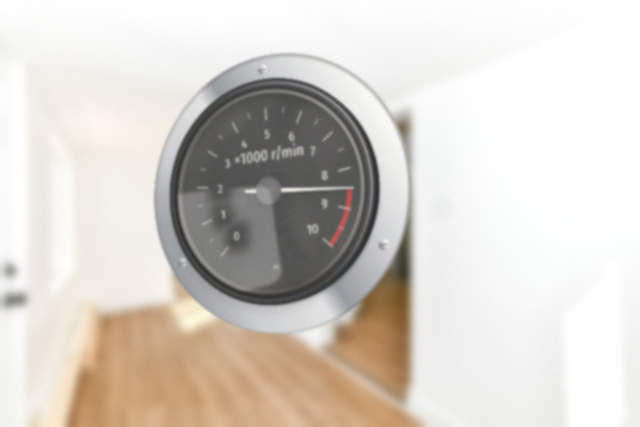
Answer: 8500 (rpm)
